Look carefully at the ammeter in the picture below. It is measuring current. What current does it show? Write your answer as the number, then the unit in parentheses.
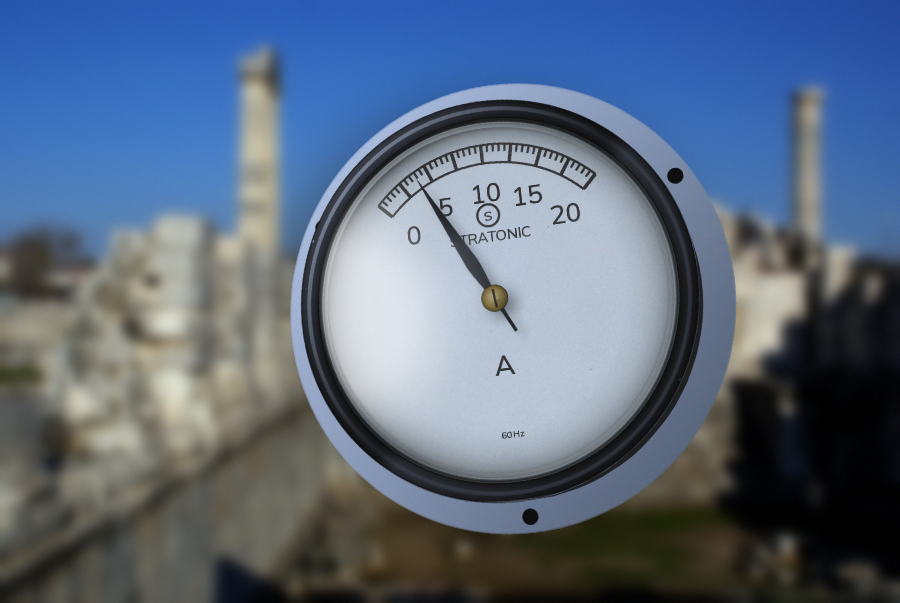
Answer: 4 (A)
